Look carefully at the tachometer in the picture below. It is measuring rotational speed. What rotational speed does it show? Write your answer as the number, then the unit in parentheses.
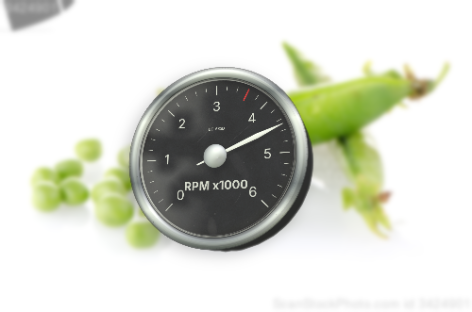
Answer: 4500 (rpm)
